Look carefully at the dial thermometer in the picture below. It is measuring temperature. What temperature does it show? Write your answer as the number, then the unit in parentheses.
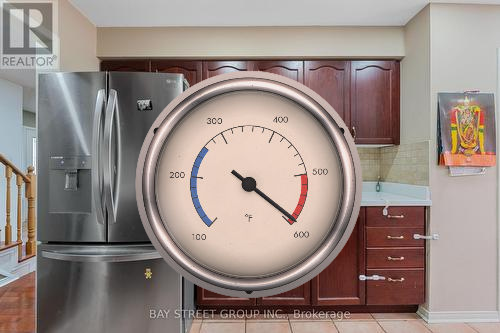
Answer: 590 (°F)
